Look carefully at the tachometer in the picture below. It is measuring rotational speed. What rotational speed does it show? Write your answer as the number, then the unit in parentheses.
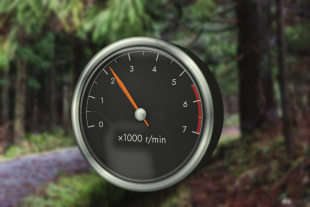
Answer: 2250 (rpm)
